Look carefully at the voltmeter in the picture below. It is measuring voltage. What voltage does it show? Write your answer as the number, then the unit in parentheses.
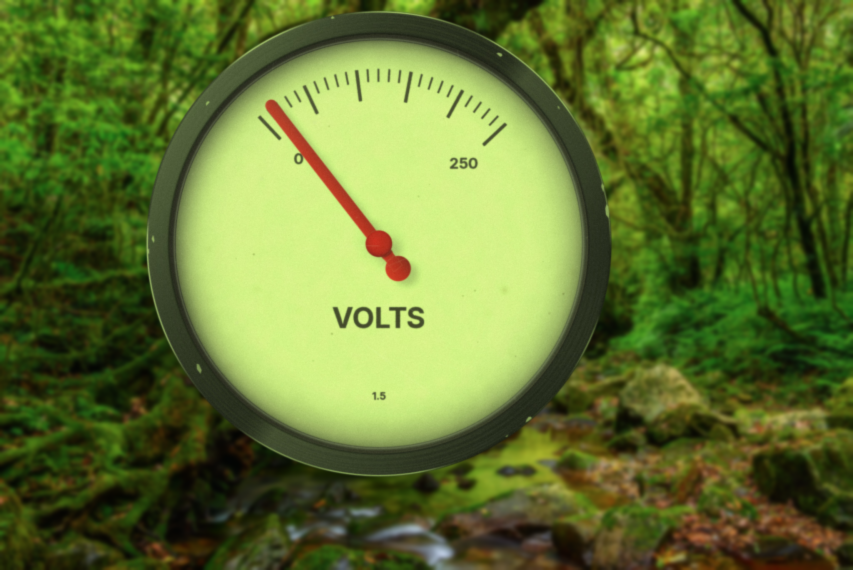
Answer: 15 (V)
